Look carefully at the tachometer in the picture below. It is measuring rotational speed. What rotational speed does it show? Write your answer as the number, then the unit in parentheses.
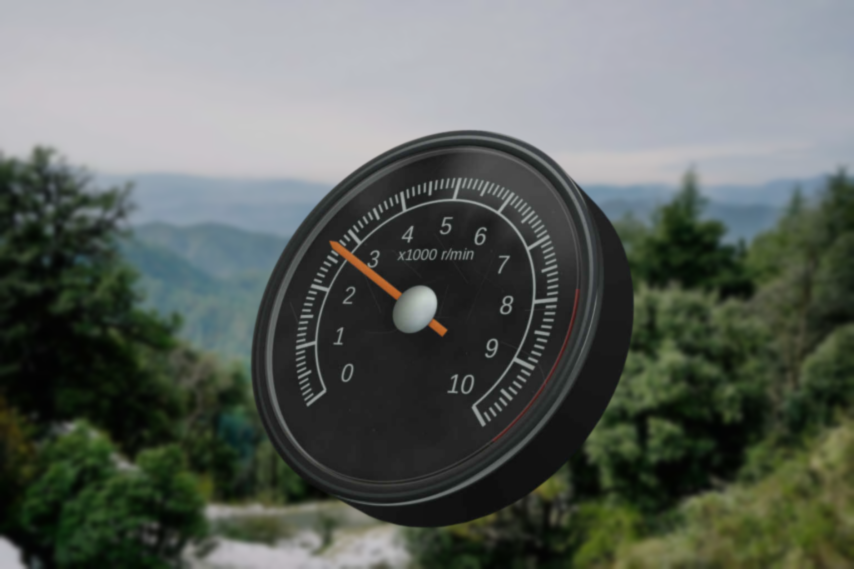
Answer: 2700 (rpm)
